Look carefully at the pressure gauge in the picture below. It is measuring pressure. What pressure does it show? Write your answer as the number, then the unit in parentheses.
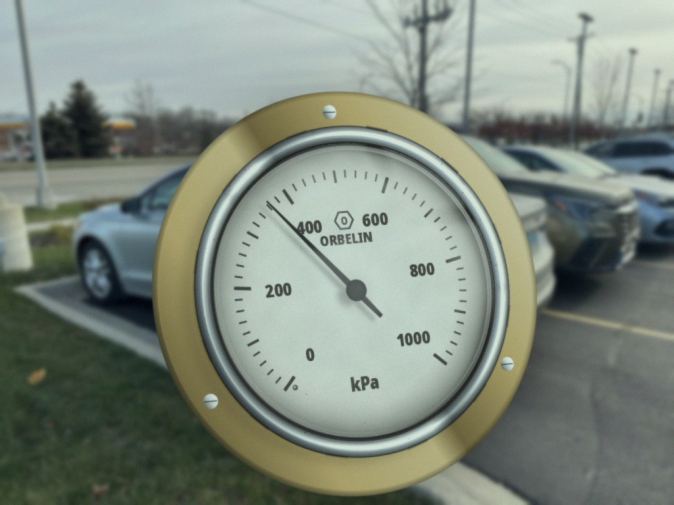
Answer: 360 (kPa)
